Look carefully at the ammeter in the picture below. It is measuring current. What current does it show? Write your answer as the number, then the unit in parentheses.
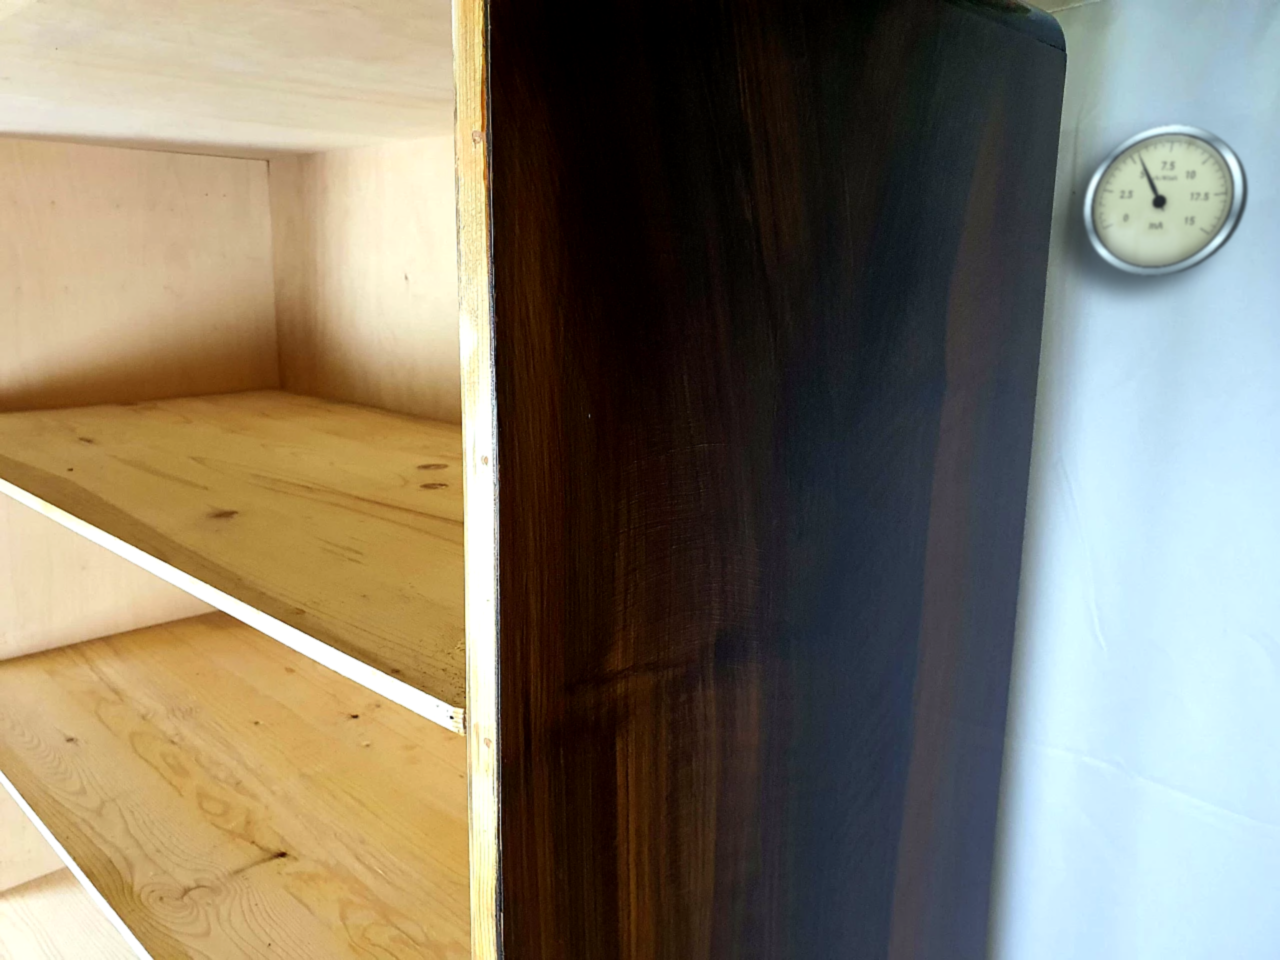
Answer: 5.5 (mA)
